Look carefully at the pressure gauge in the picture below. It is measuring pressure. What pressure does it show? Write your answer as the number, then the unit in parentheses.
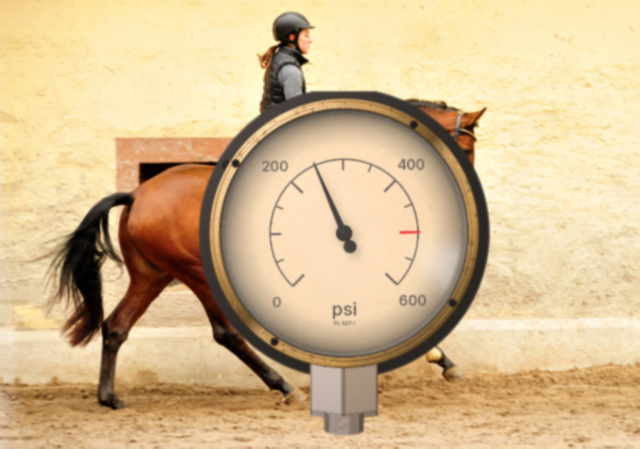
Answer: 250 (psi)
